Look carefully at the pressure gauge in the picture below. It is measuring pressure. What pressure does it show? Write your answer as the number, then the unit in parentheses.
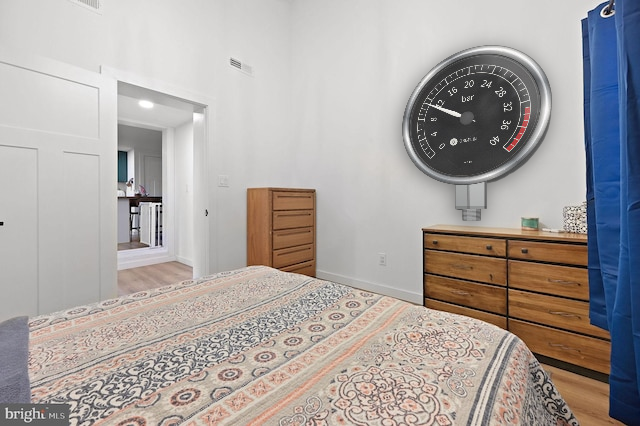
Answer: 11 (bar)
